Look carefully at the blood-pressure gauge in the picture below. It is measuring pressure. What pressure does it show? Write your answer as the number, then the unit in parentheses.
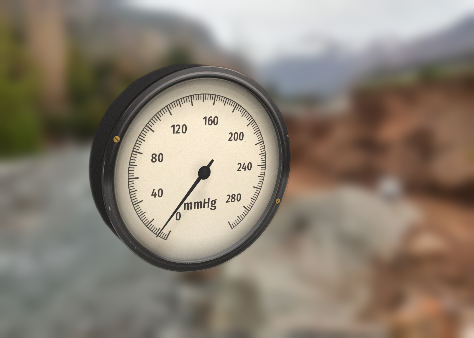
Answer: 10 (mmHg)
